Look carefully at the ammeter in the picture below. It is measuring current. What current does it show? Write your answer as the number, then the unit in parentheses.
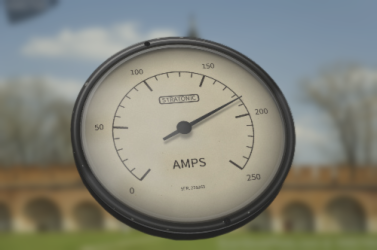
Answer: 185 (A)
